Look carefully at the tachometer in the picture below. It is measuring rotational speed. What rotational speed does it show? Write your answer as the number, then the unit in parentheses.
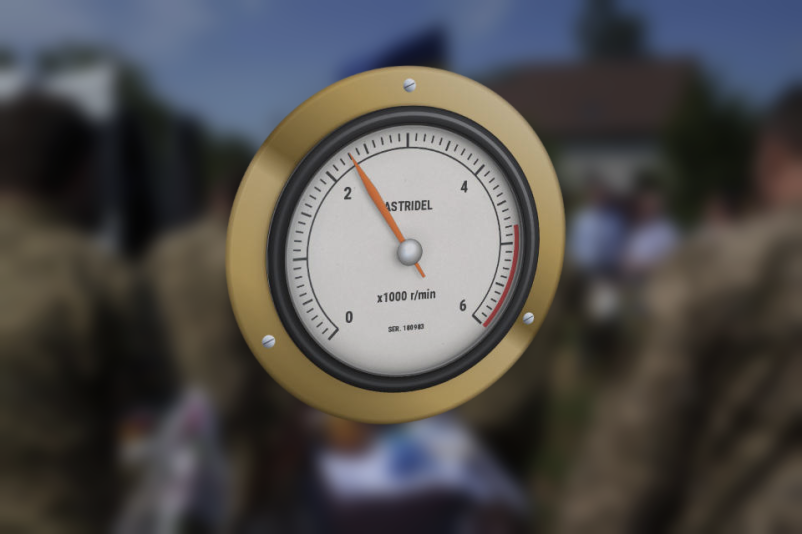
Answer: 2300 (rpm)
